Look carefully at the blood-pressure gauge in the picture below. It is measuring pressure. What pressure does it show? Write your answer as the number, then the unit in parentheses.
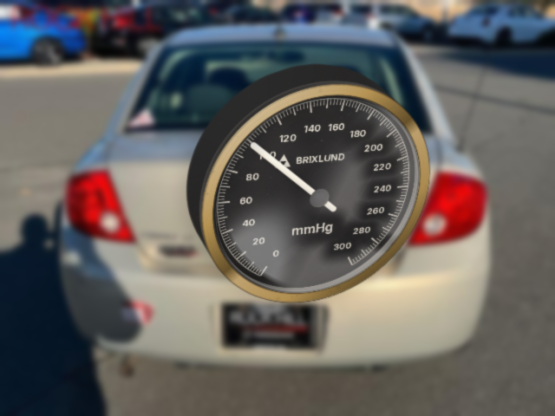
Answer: 100 (mmHg)
